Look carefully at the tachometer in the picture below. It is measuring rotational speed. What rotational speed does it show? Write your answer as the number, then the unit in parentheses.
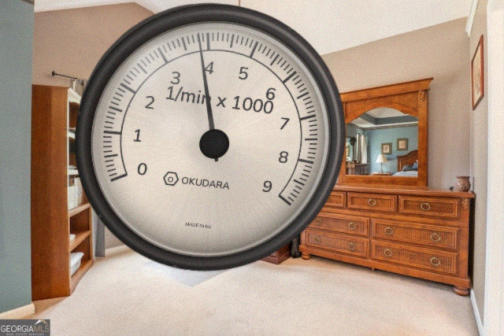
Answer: 3800 (rpm)
